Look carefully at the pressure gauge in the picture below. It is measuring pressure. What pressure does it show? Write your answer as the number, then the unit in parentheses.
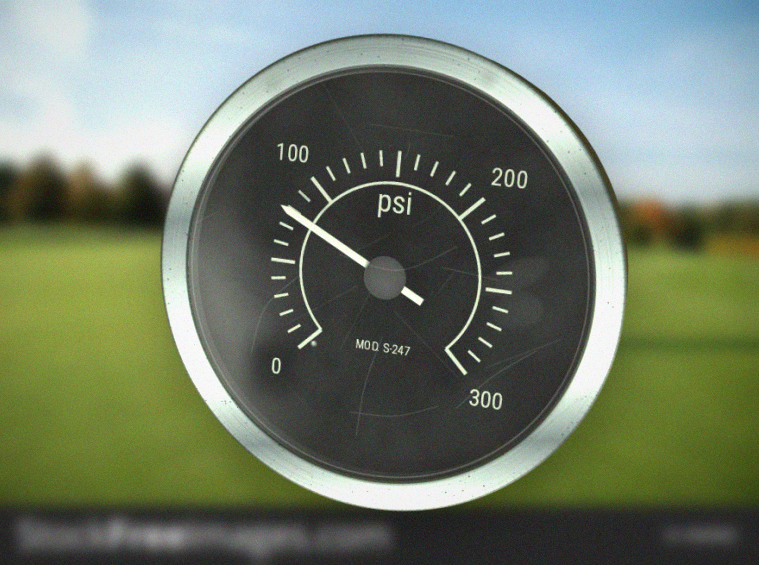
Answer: 80 (psi)
